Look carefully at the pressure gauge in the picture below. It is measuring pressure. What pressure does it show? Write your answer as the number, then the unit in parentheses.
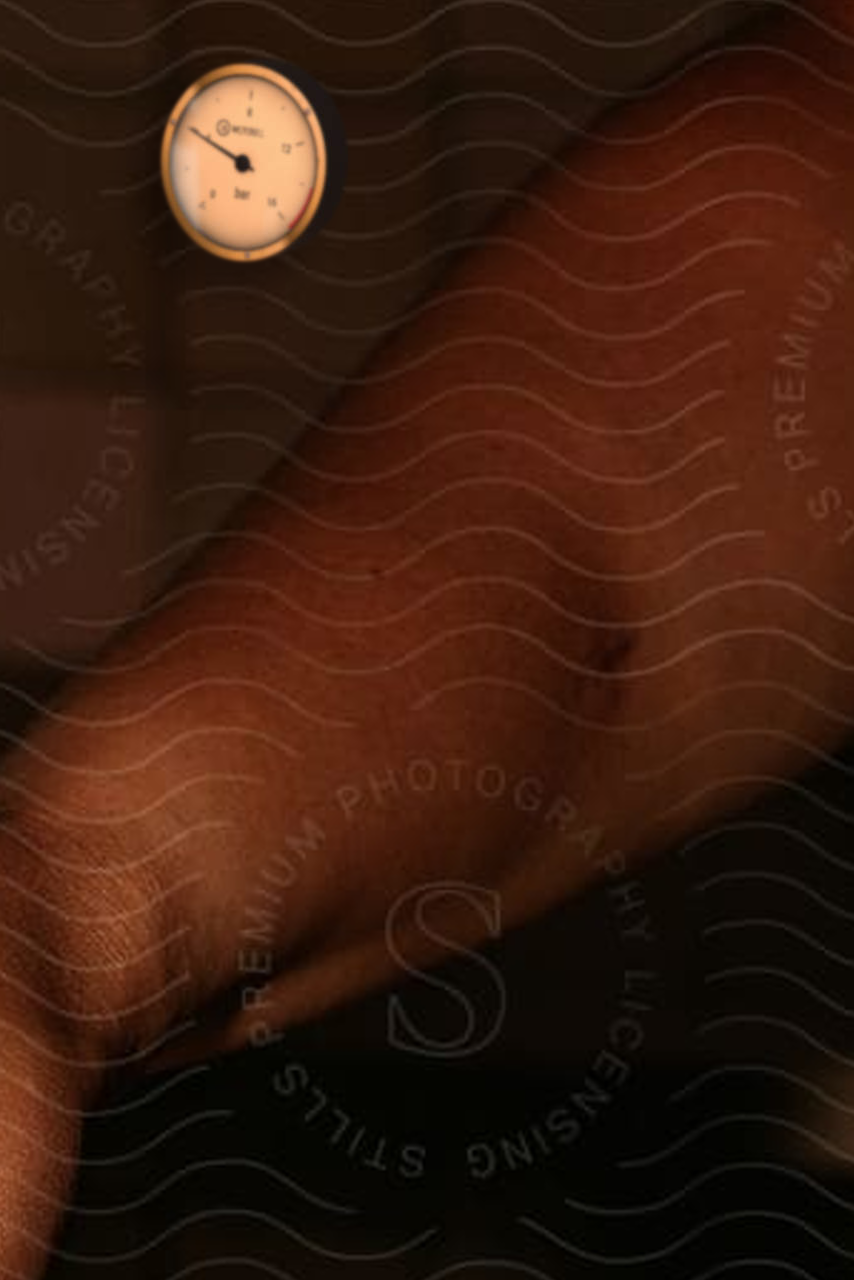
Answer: 4 (bar)
